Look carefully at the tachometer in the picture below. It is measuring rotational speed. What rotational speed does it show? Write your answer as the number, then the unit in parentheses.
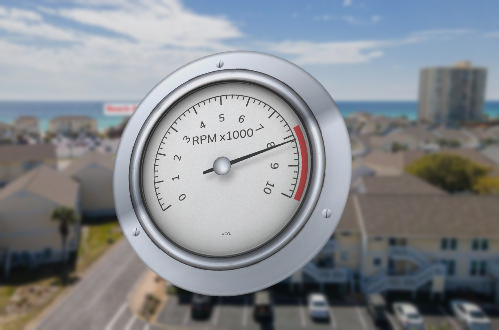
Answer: 8200 (rpm)
